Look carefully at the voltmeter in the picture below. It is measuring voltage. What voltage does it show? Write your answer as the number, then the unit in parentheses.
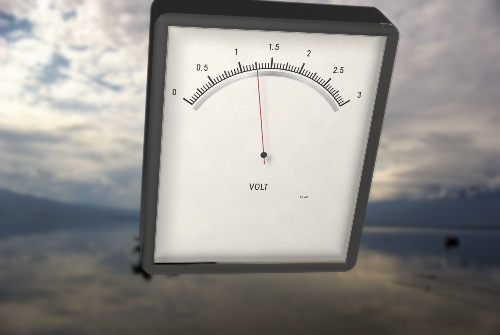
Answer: 1.25 (V)
